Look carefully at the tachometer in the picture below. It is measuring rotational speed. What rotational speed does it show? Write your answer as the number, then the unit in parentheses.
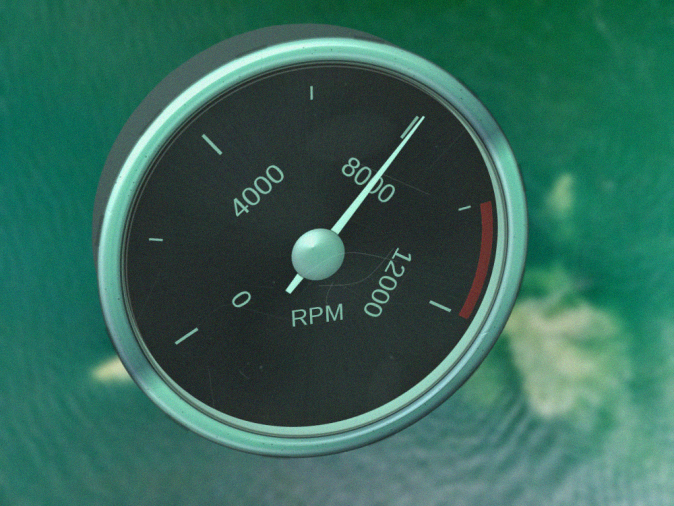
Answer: 8000 (rpm)
